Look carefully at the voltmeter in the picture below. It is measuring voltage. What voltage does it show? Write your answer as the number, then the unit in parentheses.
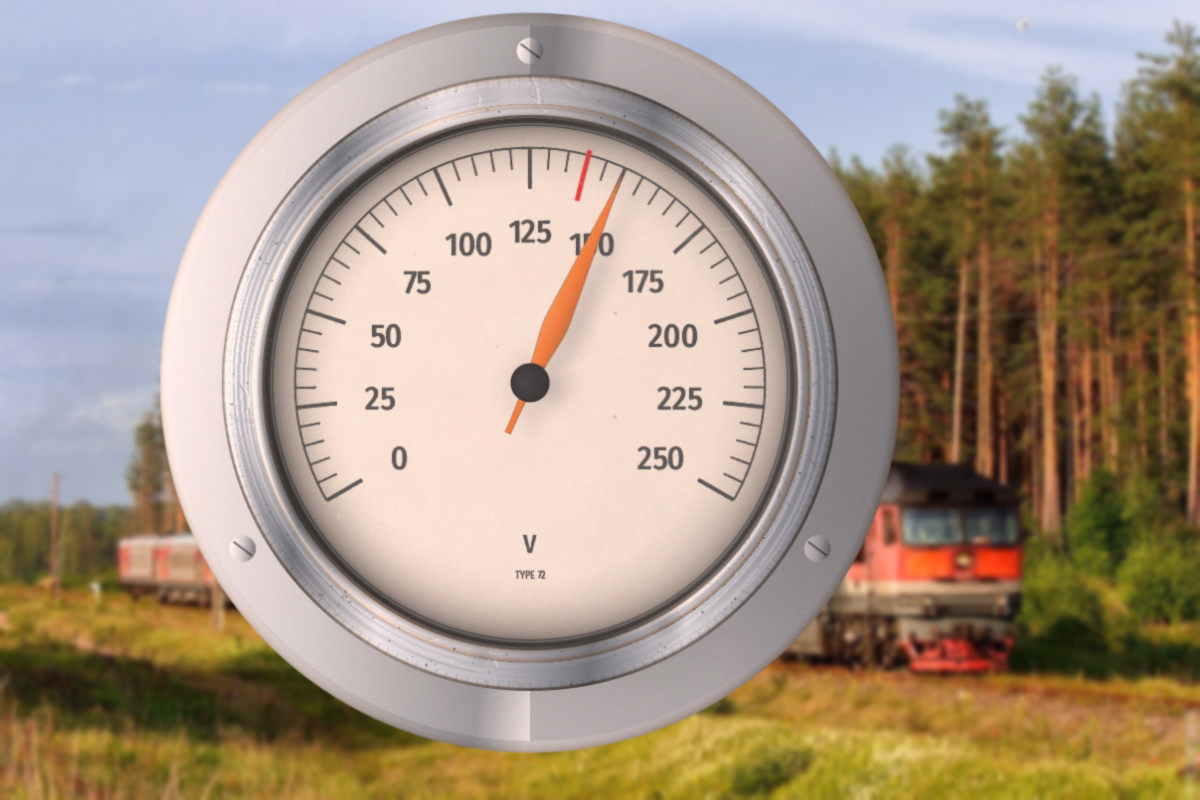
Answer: 150 (V)
